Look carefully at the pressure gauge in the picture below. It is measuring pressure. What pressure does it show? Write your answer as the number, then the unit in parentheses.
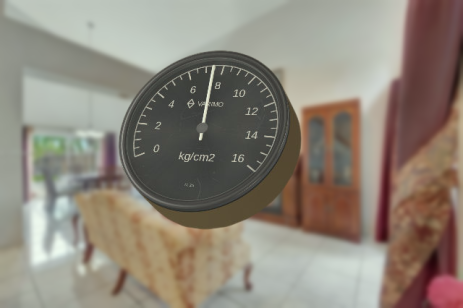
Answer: 7.5 (kg/cm²)
